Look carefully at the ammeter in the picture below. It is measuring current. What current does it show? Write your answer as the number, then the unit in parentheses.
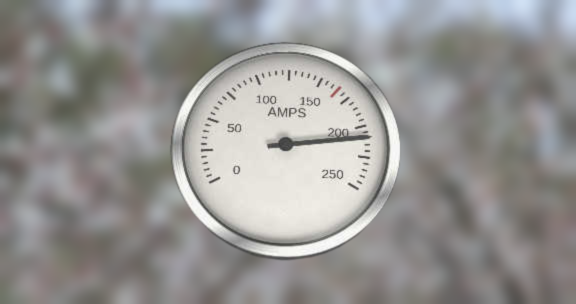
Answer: 210 (A)
